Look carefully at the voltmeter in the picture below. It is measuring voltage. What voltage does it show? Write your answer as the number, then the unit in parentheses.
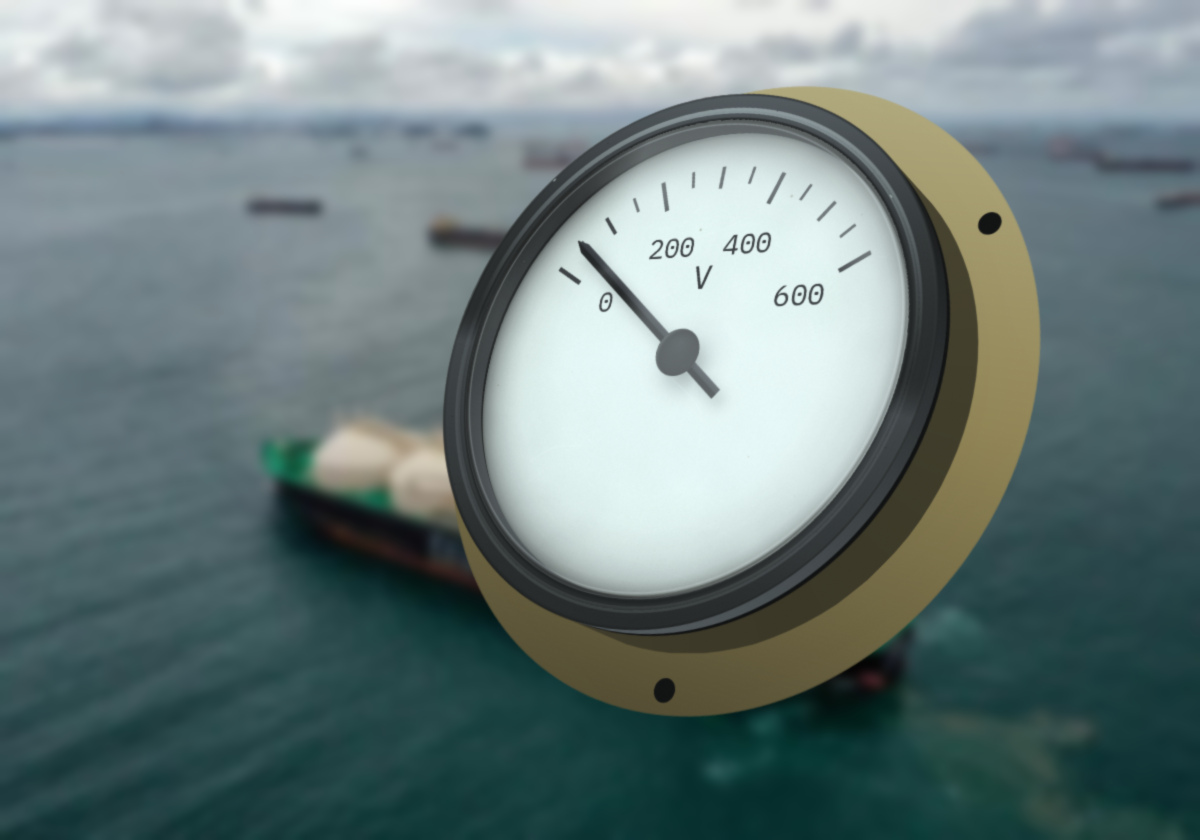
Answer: 50 (V)
